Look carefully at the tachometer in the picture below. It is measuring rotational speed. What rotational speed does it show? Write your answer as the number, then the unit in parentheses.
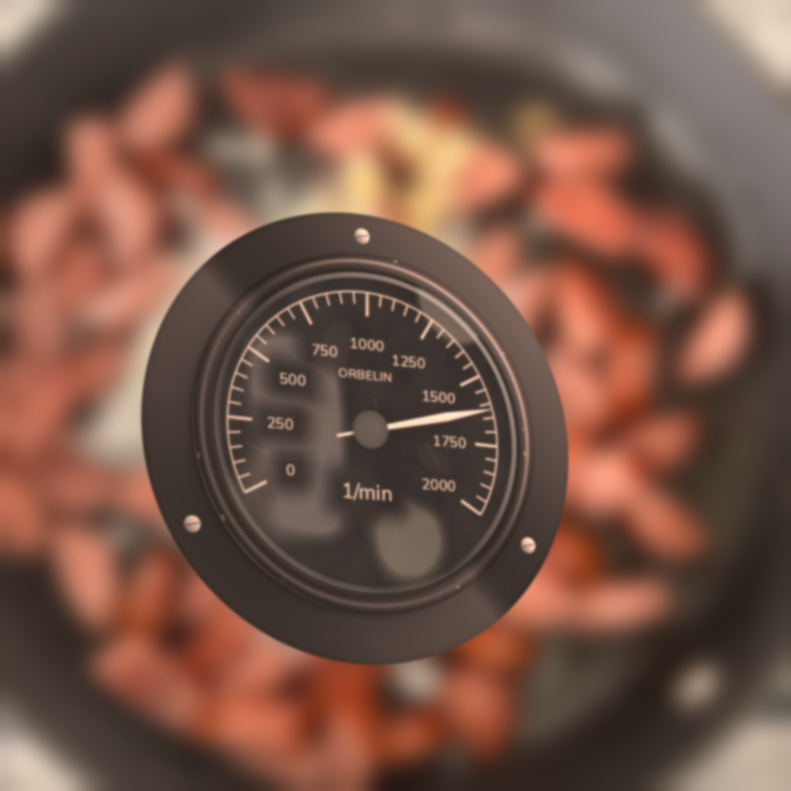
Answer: 1625 (rpm)
